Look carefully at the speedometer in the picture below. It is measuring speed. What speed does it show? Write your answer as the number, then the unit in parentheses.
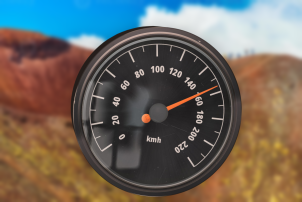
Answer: 155 (km/h)
